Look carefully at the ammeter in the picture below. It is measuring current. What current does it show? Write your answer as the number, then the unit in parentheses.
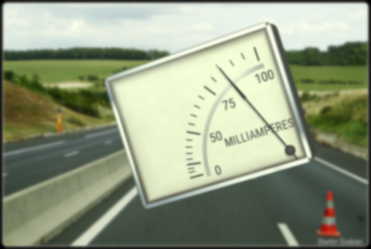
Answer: 85 (mA)
